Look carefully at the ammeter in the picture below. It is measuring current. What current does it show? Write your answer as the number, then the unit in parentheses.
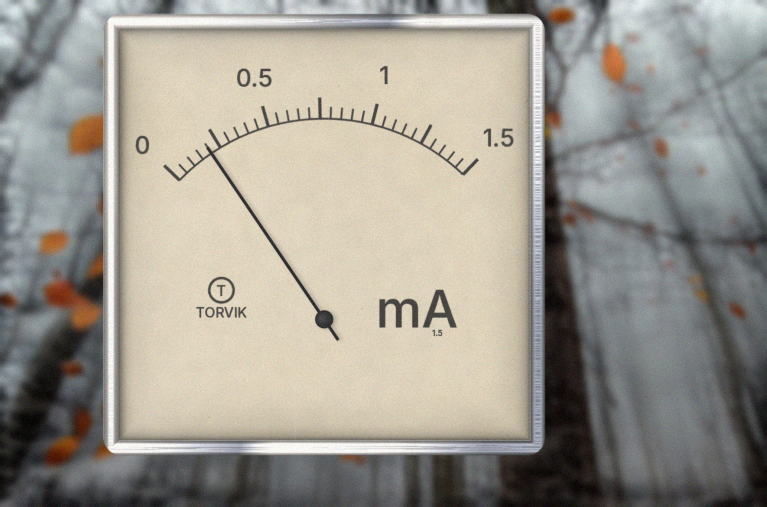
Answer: 0.2 (mA)
